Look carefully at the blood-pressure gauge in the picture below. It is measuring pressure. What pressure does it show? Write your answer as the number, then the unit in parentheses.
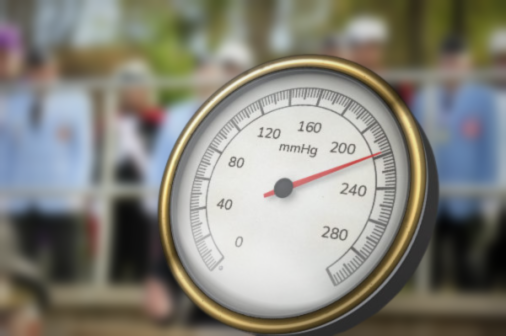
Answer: 220 (mmHg)
